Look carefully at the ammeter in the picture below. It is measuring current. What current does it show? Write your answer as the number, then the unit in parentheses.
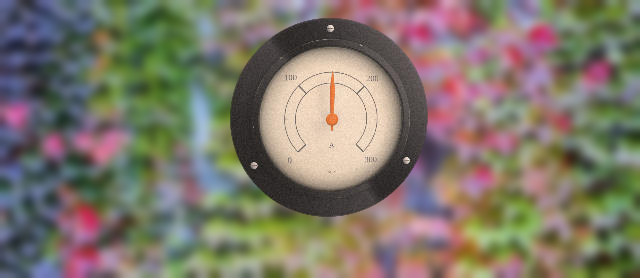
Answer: 150 (A)
